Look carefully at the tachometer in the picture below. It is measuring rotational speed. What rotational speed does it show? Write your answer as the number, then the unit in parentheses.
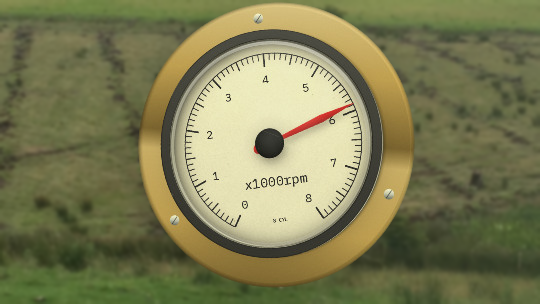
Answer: 5900 (rpm)
